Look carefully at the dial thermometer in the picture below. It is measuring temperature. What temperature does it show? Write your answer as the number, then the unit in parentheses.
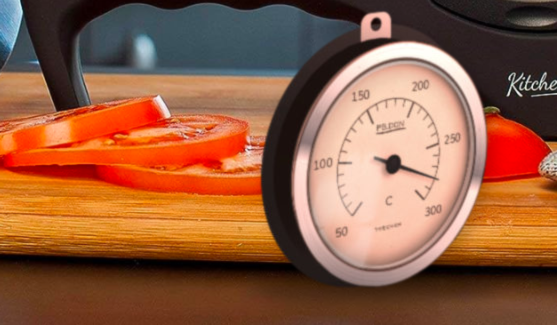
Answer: 280 (°C)
